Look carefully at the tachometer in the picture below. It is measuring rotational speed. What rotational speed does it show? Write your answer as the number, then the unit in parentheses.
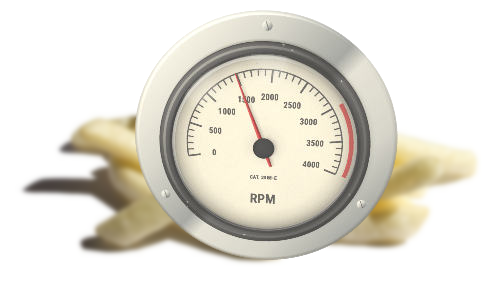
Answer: 1500 (rpm)
